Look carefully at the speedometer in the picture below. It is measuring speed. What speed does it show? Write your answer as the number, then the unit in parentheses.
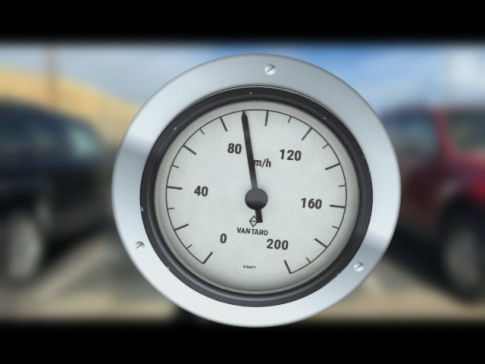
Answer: 90 (km/h)
